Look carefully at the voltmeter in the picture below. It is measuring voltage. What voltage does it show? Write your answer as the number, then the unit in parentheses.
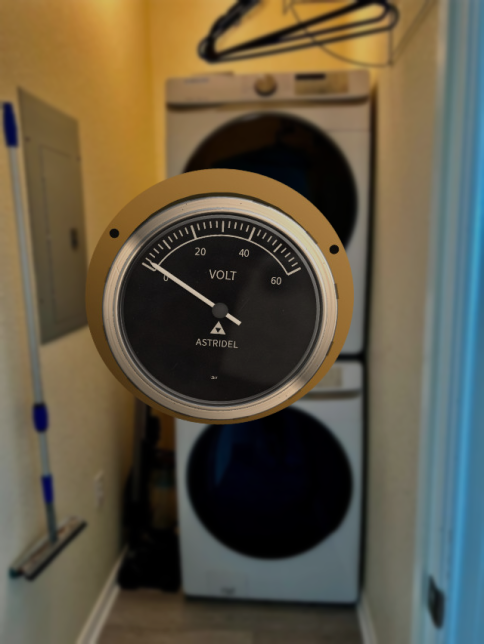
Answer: 2 (V)
